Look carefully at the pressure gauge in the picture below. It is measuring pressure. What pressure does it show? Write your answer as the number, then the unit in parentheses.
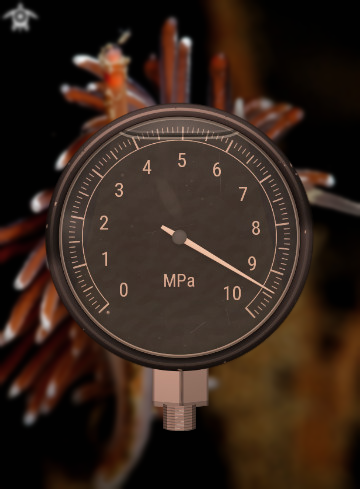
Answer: 9.4 (MPa)
